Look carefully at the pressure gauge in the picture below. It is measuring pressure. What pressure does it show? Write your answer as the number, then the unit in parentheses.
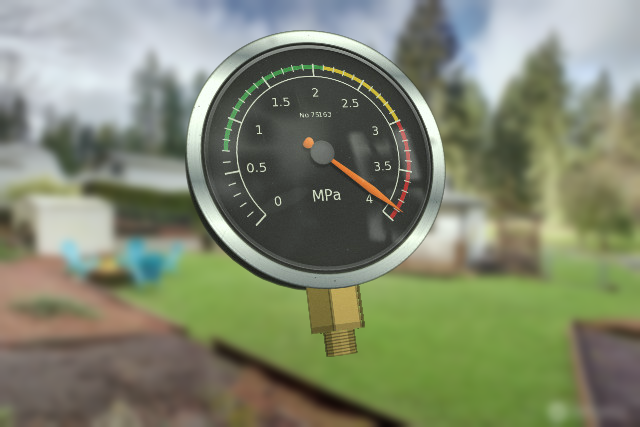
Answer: 3.9 (MPa)
